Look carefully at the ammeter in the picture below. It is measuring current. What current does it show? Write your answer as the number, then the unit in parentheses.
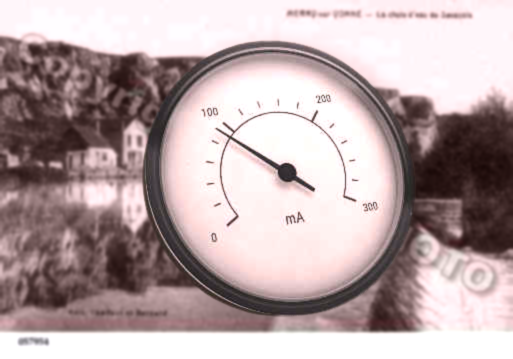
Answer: 90 (mA)
